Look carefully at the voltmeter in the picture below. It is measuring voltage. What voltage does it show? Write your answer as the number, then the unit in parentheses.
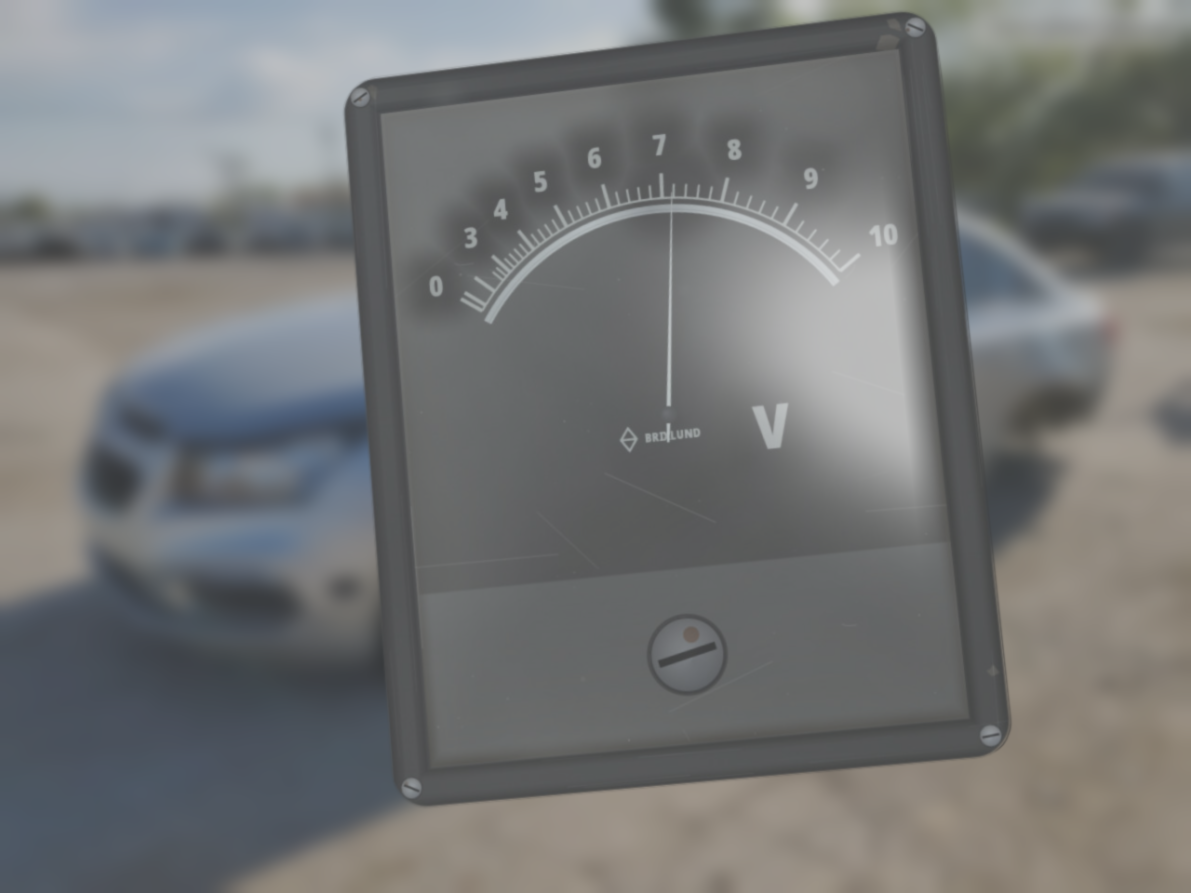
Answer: 7.2 (V)
